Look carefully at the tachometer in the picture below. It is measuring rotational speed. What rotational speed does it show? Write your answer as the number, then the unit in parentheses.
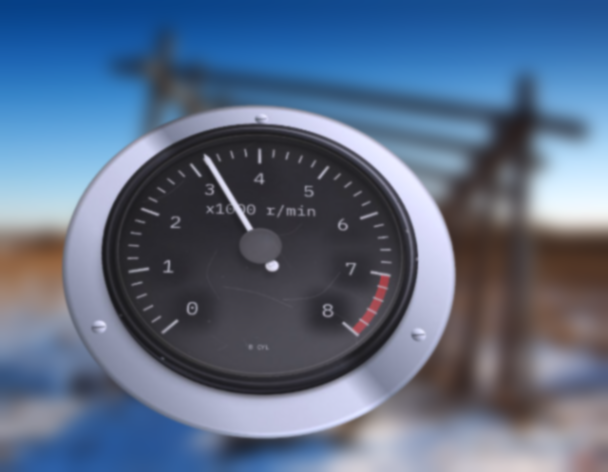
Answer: 3200 (rpm)
